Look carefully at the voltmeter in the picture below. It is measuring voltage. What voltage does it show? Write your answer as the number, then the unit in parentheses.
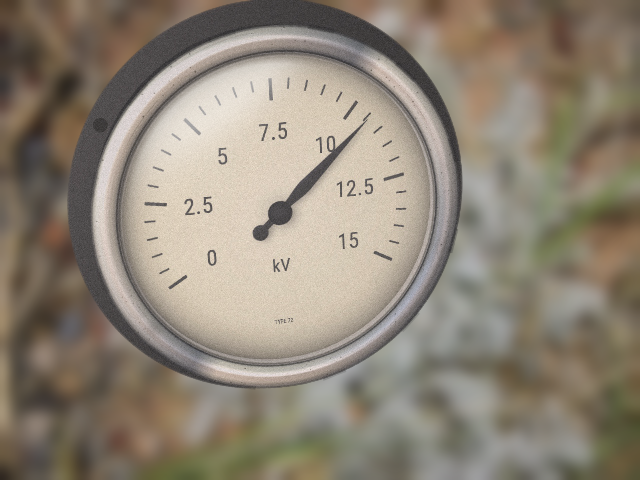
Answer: 10.5 (kV)
